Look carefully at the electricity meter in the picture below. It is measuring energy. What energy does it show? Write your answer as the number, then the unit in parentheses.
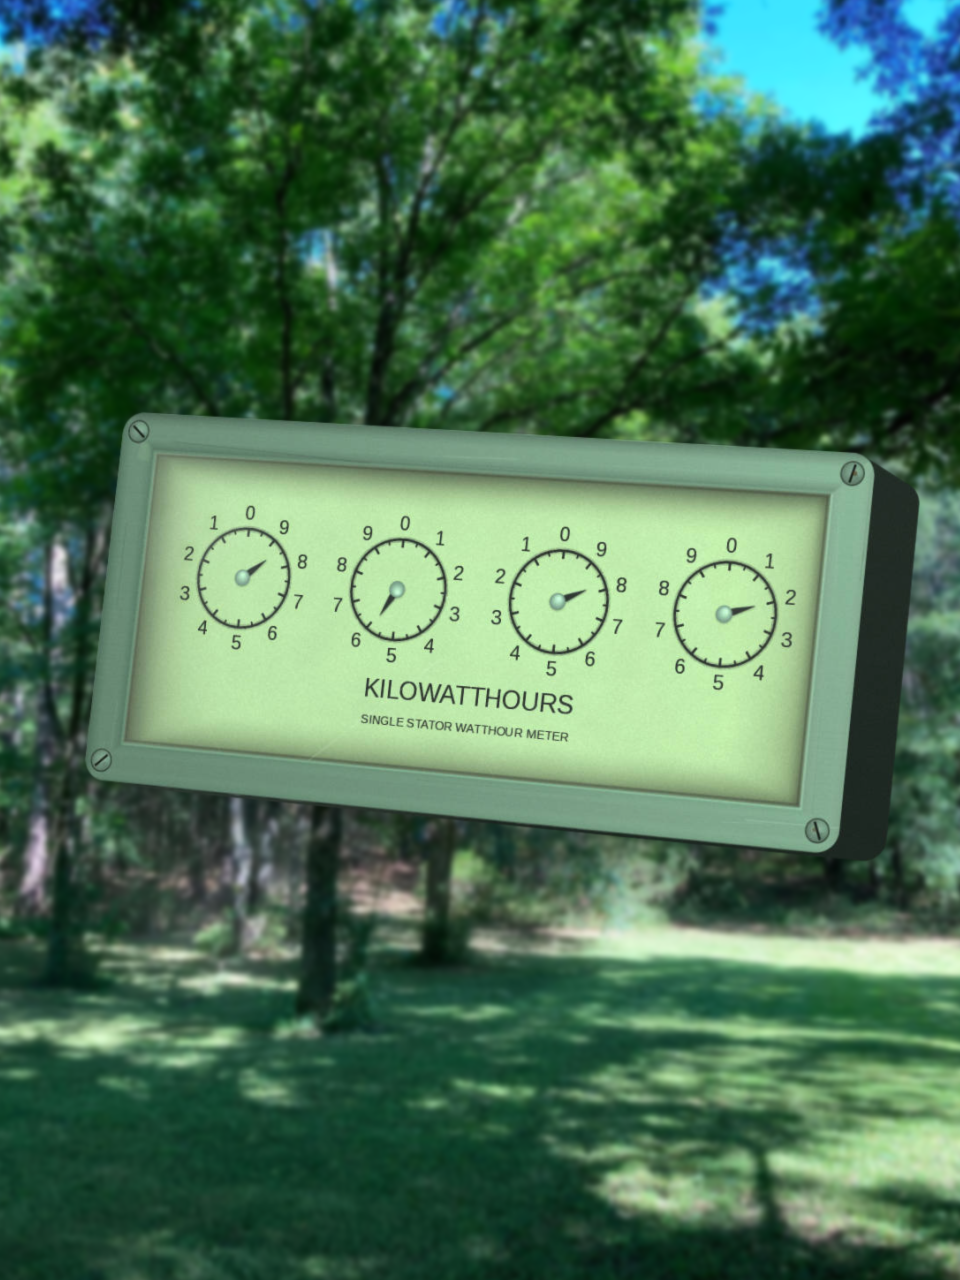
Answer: 8582 (kWh)
